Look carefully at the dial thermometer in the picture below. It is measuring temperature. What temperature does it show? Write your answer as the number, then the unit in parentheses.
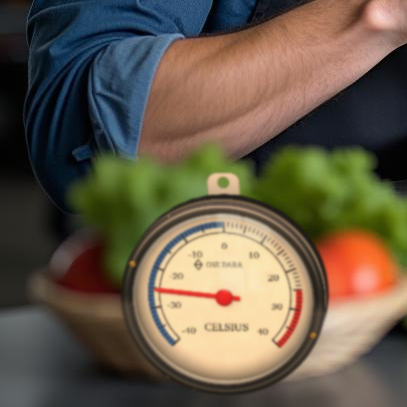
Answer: -25 (°C)
